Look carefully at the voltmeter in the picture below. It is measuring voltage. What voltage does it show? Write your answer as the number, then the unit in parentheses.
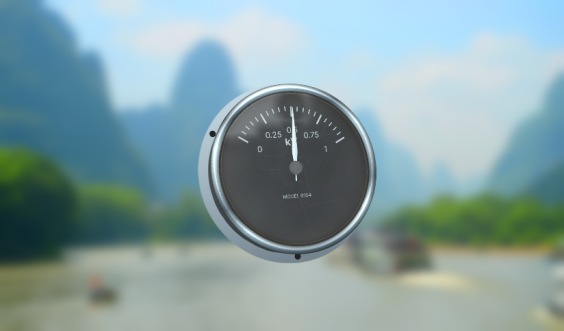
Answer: 0.5 (kV)
